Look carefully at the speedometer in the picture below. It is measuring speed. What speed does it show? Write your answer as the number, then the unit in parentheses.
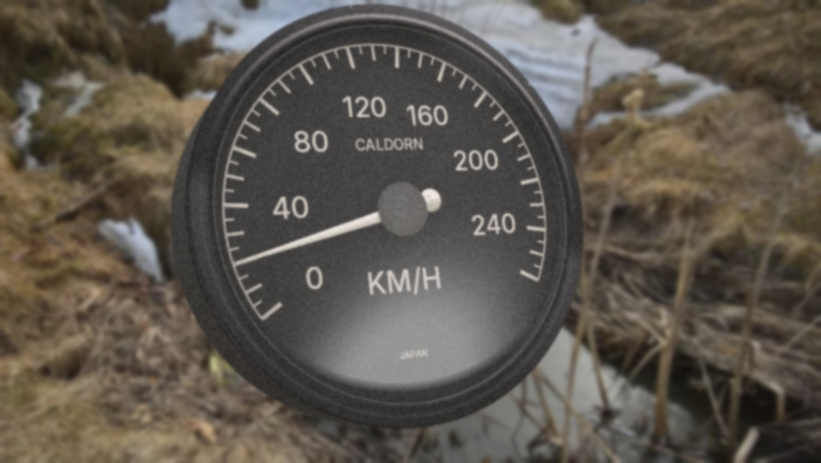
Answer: 20 (km/h)
